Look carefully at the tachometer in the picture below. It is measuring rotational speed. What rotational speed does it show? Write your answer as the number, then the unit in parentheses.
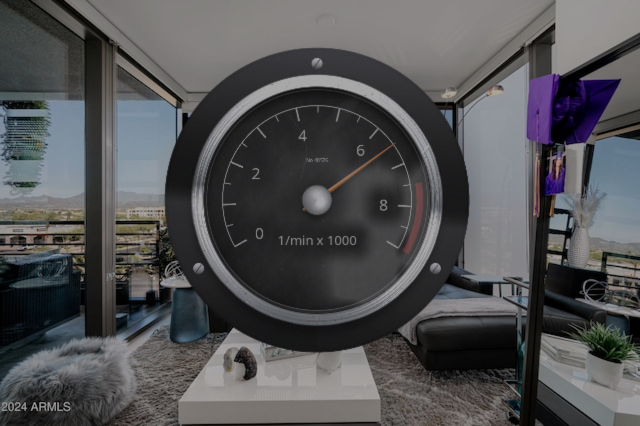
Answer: 6500 (rpm)
